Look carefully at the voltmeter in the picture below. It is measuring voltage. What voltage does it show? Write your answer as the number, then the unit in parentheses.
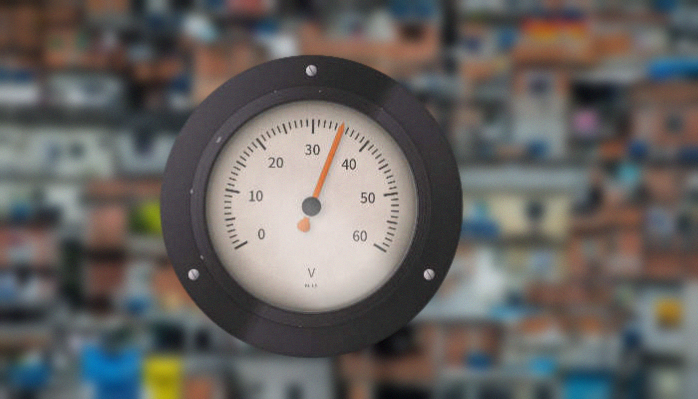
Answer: 35 (V)
